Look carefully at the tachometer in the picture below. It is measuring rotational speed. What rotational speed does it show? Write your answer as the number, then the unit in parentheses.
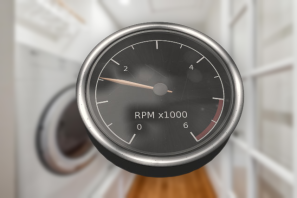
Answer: 1500 (rpm)
